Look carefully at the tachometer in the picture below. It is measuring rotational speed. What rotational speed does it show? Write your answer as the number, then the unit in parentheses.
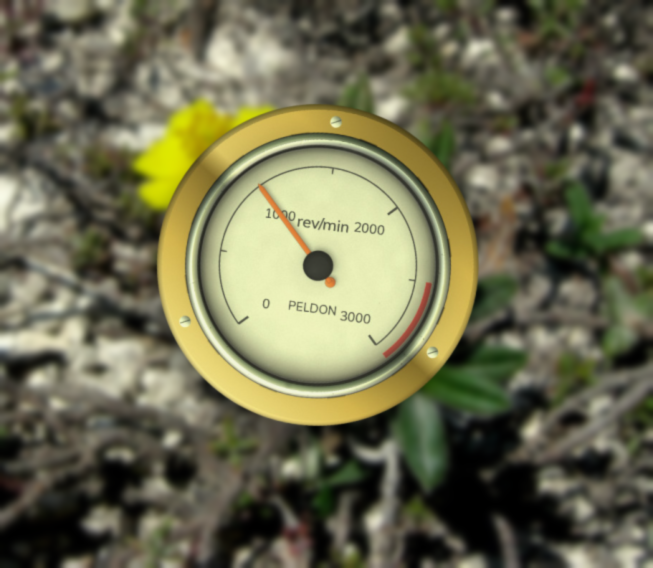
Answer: 1000 (rpm)
